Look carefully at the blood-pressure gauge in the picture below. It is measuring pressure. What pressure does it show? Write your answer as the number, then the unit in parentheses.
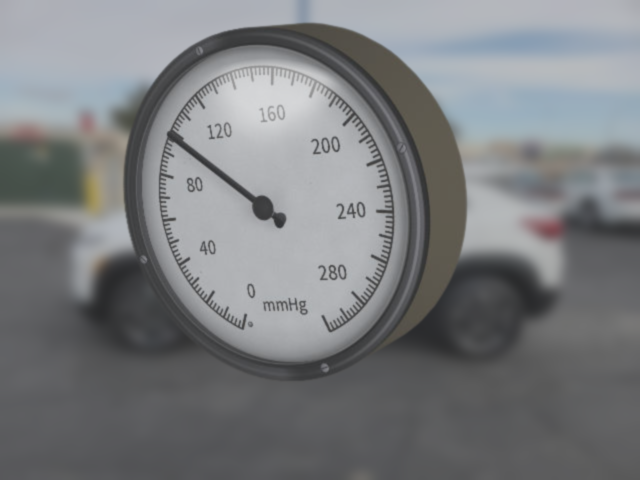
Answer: 100 (mmHg)
